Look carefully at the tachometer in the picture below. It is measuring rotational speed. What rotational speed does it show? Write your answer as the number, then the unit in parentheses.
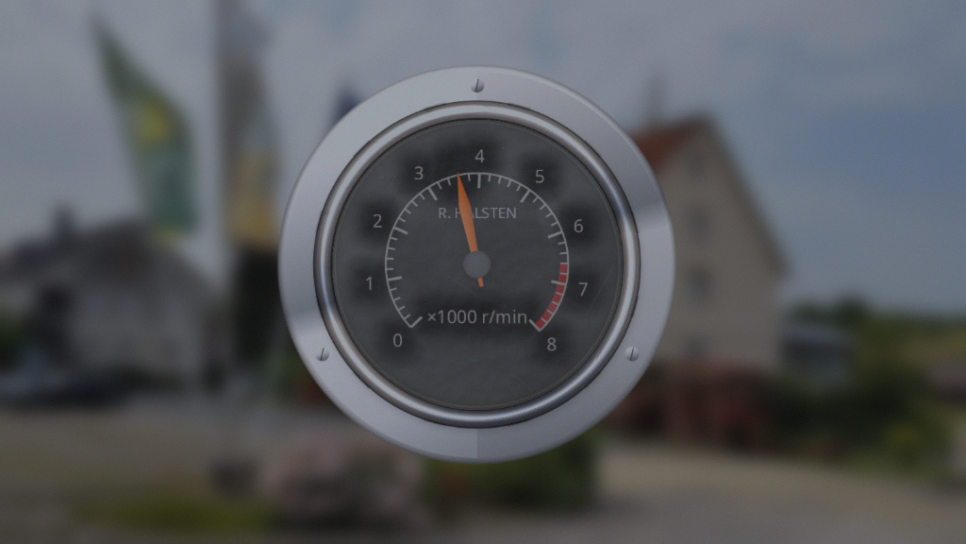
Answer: 3600 (rpm)
